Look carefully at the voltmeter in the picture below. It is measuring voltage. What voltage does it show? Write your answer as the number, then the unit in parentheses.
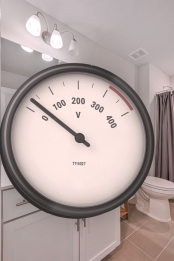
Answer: 25 (V)
